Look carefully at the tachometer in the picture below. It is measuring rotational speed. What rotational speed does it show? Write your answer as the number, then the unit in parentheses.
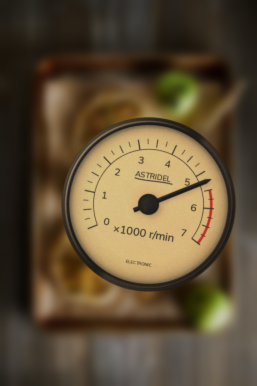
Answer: 5250 (rpm)
